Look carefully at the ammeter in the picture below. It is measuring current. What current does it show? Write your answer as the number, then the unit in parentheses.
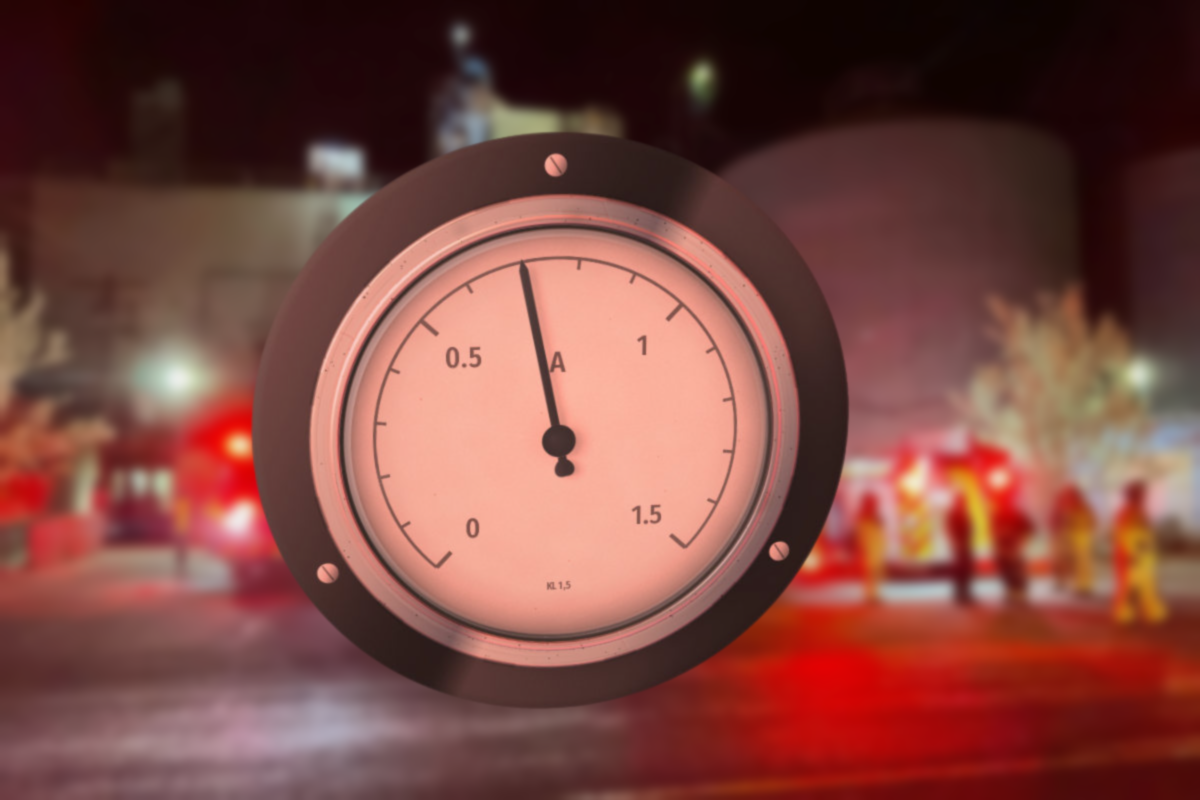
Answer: 0.7 (A)
